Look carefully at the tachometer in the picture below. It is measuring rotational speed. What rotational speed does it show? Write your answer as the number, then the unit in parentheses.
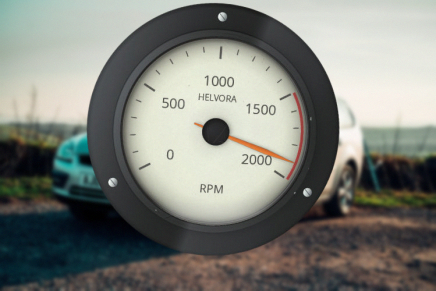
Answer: 1900 (rpm)
